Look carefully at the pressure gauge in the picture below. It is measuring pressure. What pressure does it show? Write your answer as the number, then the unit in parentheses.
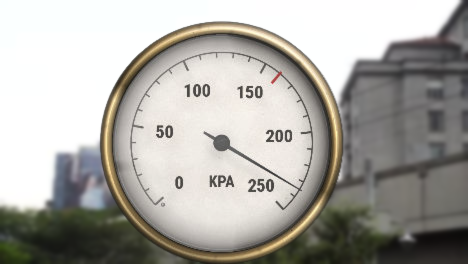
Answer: 235 (kPa)
